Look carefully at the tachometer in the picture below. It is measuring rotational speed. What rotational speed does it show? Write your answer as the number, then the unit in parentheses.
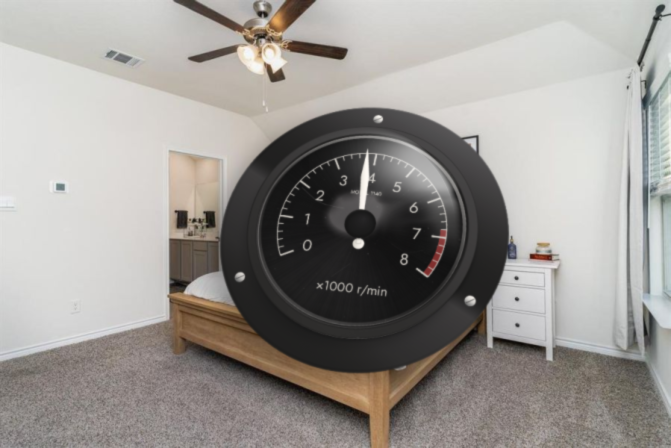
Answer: 3800 (rpm)
